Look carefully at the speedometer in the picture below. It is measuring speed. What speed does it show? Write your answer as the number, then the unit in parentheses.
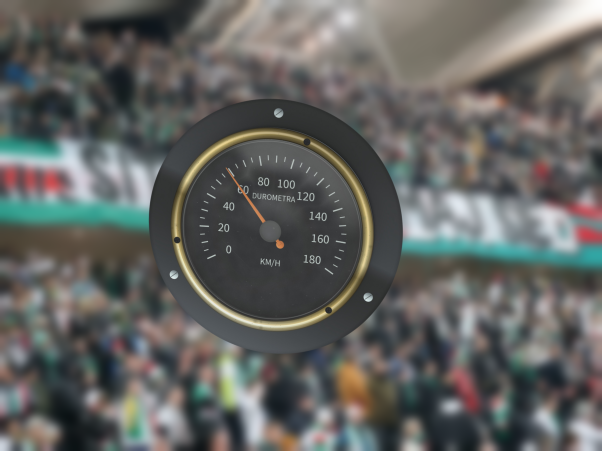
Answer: 60 (km/h)
